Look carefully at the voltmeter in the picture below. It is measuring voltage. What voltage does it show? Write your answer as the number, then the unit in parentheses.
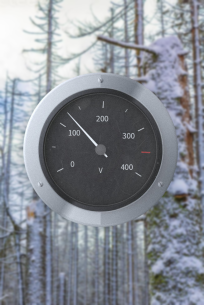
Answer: 125 (V)
